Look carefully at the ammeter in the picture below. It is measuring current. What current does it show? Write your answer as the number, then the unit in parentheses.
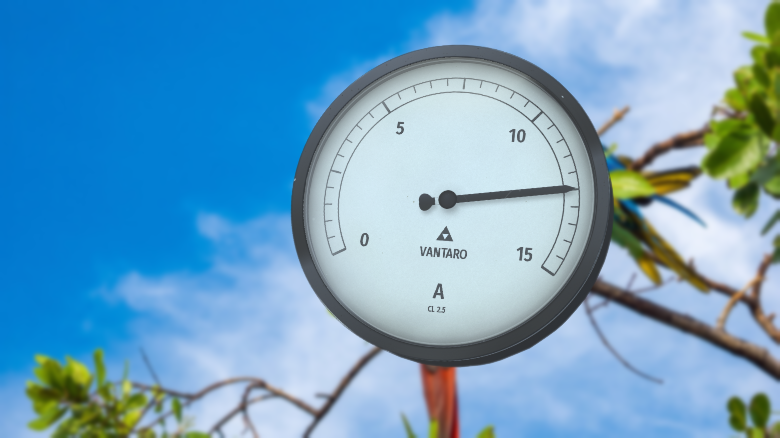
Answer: 12.5 (A)
